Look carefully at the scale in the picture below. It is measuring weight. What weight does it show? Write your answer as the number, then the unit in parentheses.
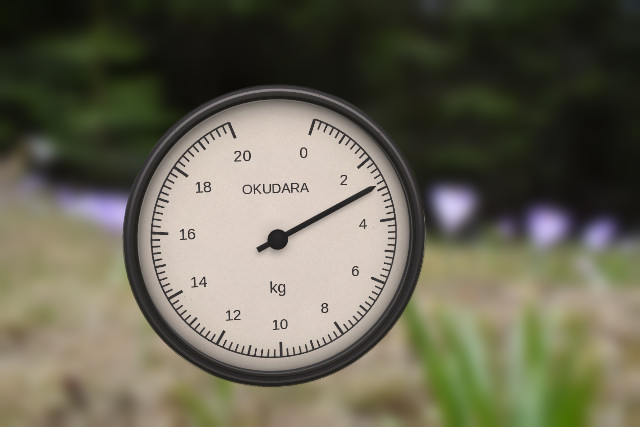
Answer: 2.8 (kg)
